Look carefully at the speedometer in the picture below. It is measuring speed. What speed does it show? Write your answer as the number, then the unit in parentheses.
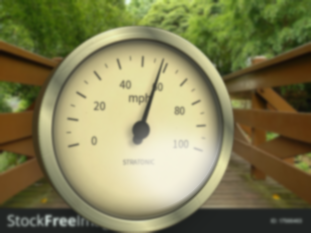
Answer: 57.5 (mph)
